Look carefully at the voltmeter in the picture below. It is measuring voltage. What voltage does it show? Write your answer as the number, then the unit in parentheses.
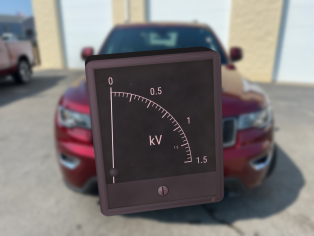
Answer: 0 (kV)
